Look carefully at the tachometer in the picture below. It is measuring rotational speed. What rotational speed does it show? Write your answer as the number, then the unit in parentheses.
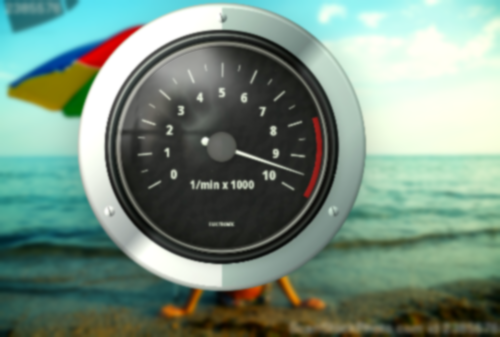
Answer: 9500 (rpm)
